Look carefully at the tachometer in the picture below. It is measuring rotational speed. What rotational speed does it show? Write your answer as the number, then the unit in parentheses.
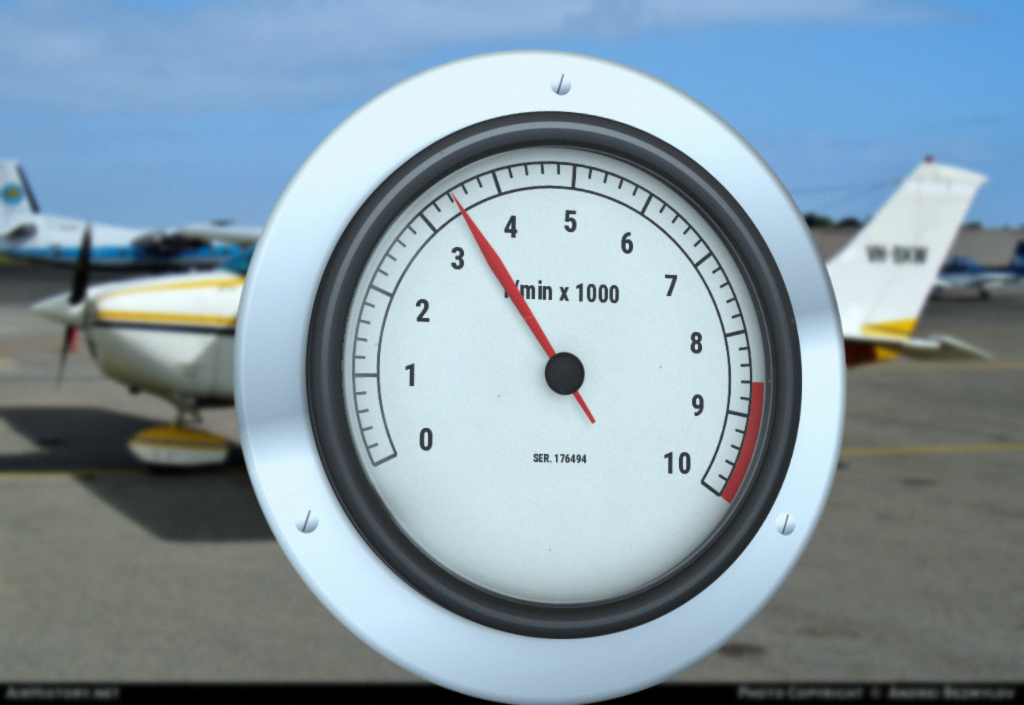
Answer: 3400 (rpm)
